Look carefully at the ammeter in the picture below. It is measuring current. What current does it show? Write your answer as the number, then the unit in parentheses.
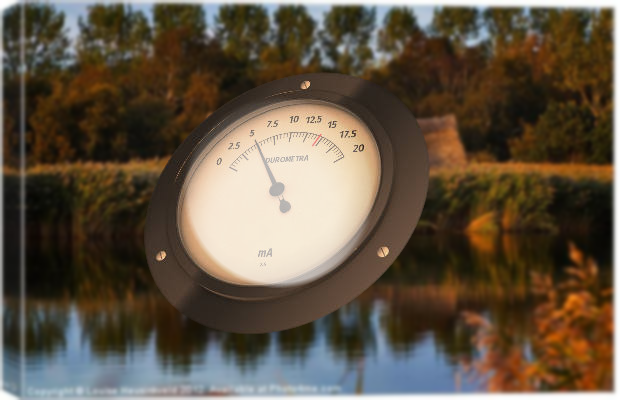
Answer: 5 (mA)
